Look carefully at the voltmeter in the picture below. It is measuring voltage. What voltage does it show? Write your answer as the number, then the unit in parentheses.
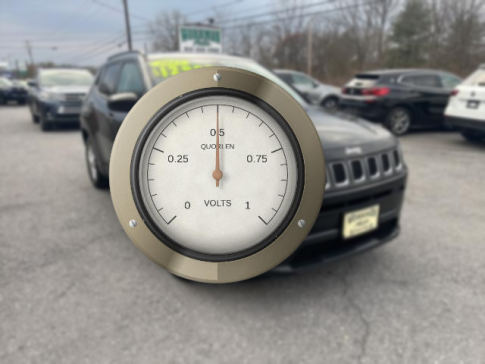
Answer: 0.5 (V)
